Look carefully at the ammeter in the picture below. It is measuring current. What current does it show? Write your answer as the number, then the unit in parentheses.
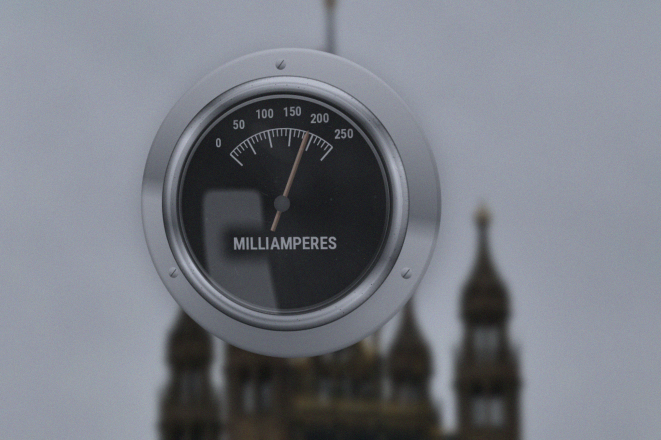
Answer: 190 (mA)
